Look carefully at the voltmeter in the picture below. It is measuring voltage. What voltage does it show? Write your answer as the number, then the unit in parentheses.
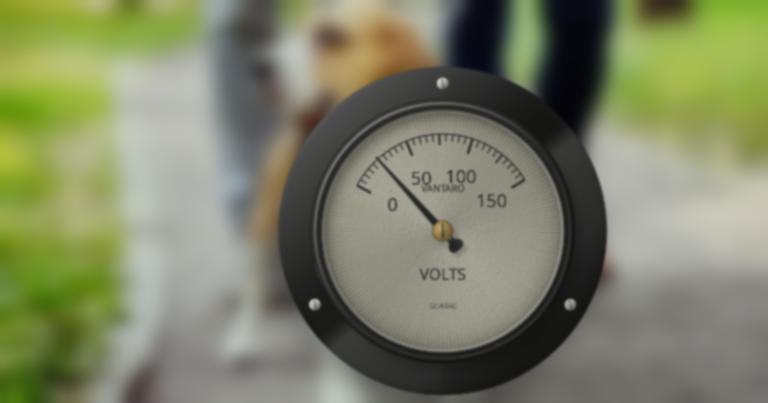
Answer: 25 (V)
